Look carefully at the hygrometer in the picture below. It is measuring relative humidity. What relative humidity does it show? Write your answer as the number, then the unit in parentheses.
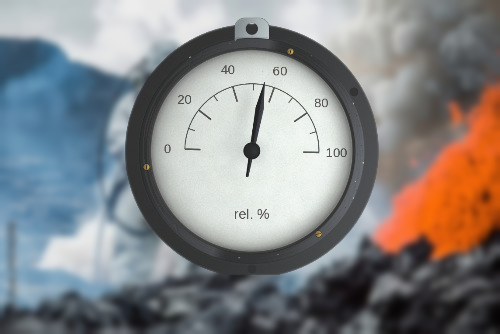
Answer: 55 (%)
